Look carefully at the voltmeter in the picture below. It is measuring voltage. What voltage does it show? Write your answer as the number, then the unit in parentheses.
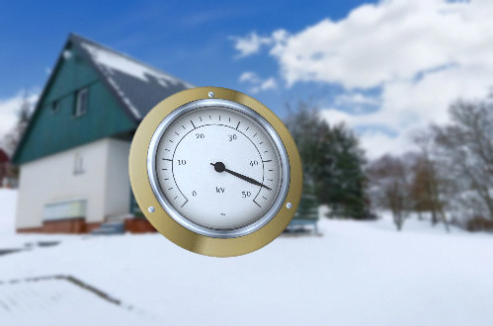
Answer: 46 (kV)
